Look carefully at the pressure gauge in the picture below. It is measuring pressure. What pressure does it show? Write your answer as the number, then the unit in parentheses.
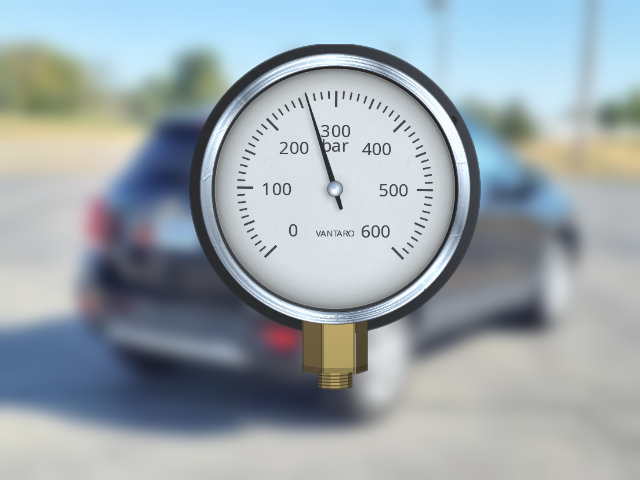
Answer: 260 (bar)
